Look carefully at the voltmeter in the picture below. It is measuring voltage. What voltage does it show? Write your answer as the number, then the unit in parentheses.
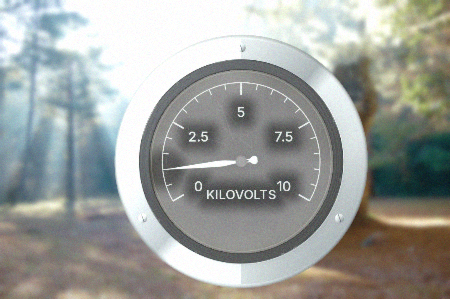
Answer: 1 (kV)
